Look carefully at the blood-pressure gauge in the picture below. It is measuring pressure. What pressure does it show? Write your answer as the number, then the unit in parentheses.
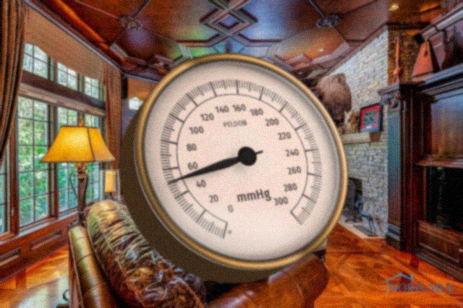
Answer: 50 (mmHg)
